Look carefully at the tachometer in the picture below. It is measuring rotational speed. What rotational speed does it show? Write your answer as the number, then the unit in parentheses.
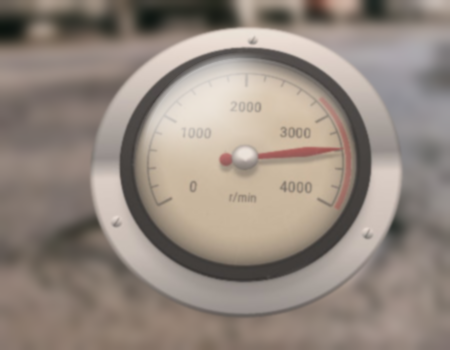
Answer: 3400 (rpm)
